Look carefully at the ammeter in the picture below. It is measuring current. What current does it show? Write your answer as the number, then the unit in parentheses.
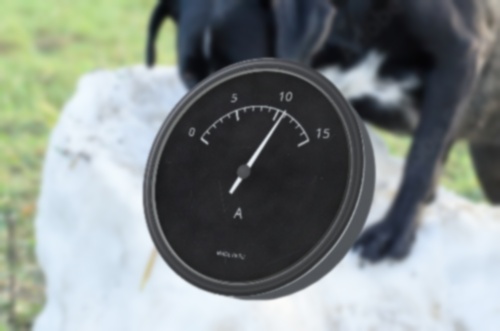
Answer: 11 (A)
